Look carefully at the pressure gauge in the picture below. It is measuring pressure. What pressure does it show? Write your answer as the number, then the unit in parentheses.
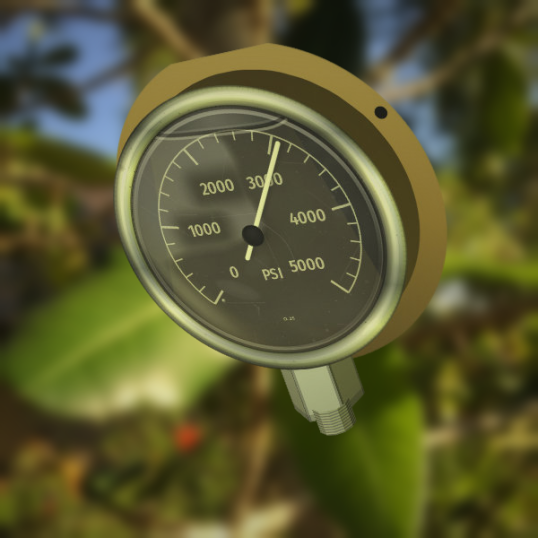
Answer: 3100 (psi)
